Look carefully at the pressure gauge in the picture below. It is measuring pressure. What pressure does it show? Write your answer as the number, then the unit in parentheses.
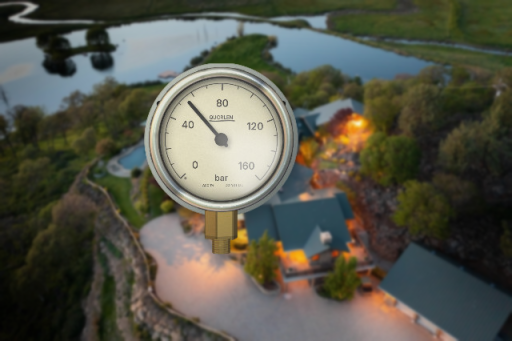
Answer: 55 (bar)
